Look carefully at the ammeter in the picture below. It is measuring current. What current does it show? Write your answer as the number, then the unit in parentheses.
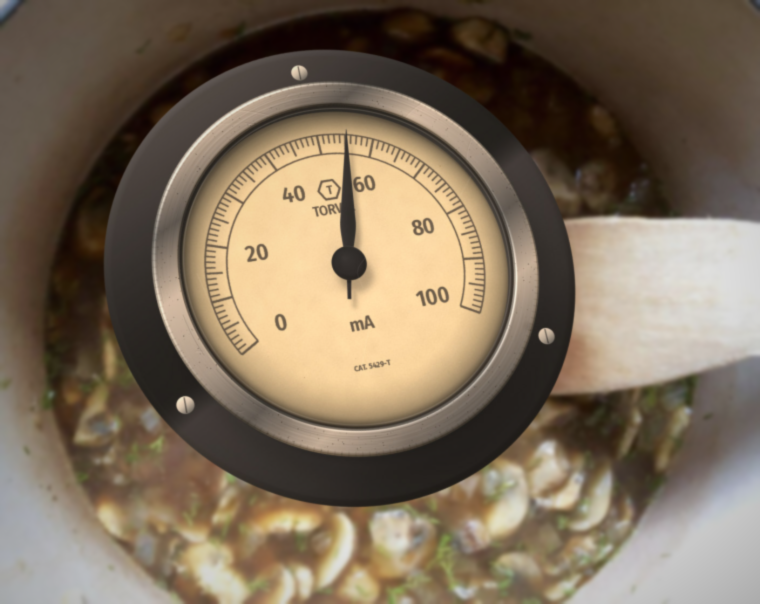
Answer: 55 (mA)
